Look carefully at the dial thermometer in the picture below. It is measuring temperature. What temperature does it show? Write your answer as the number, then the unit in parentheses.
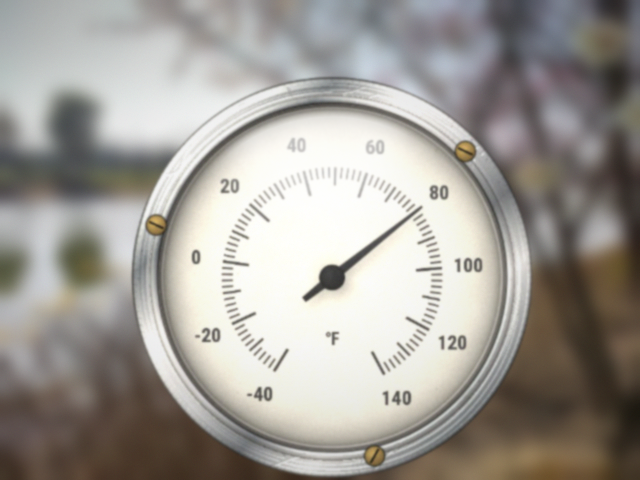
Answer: 80 (°F)
